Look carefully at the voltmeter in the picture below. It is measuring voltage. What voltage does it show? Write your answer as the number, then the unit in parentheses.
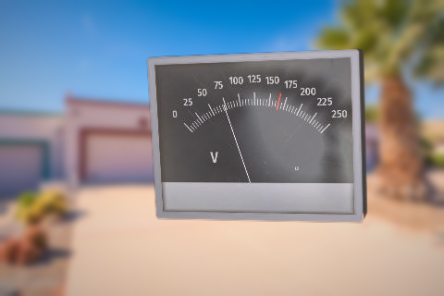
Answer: 75 (V)
